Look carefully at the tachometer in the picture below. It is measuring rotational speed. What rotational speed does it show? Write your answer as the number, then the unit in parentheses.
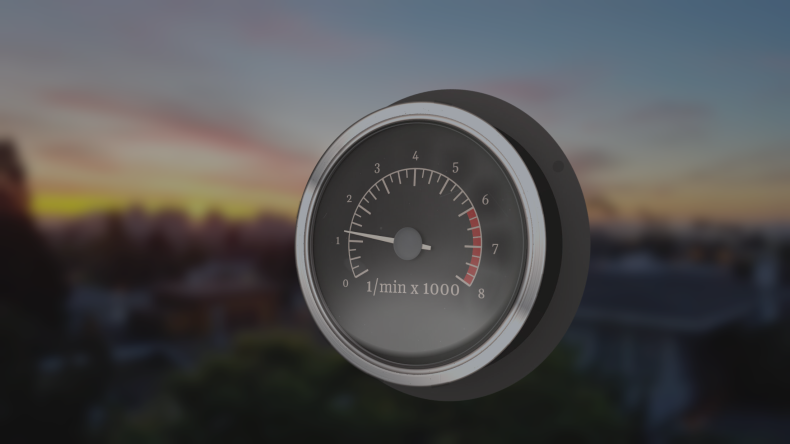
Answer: 1250 (rpm)
